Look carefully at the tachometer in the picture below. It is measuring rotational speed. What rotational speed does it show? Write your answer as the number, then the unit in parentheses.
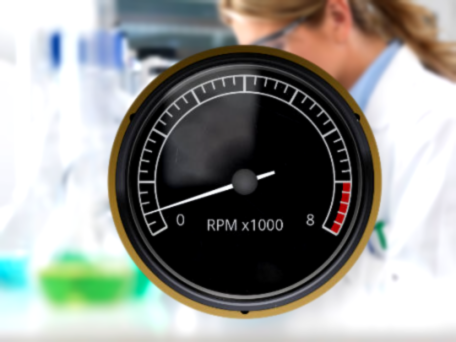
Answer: 400 (rpm)
